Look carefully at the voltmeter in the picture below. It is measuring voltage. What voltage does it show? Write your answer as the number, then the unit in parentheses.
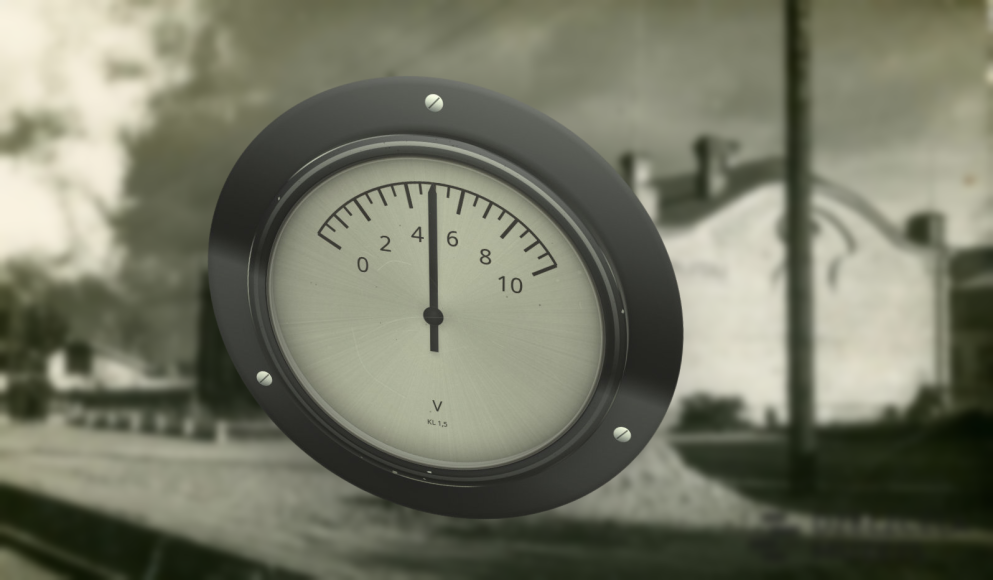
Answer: 5 (V)
